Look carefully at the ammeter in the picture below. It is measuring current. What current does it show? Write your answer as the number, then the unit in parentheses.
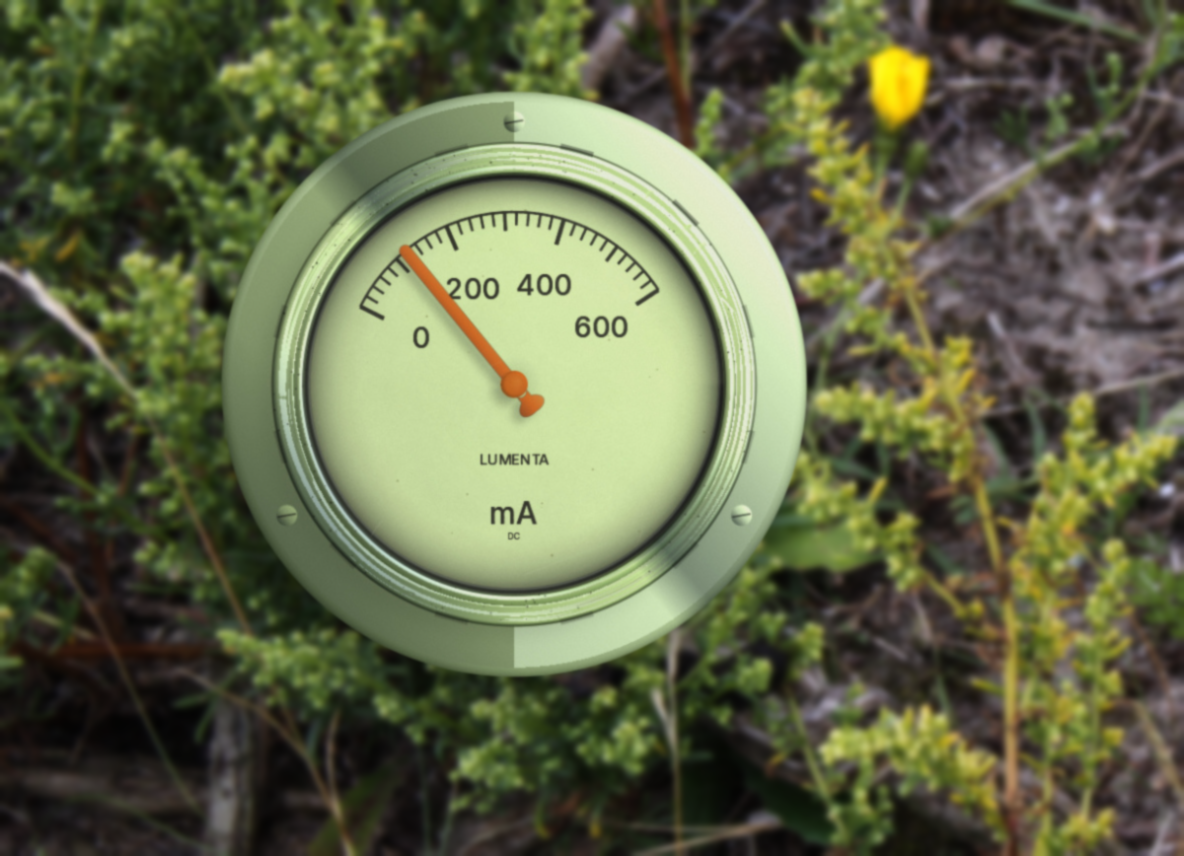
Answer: 120 (mA)
